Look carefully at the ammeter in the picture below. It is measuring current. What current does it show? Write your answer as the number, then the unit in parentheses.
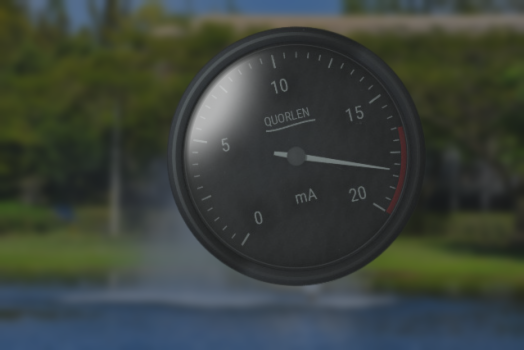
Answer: 18.25 (mA)
